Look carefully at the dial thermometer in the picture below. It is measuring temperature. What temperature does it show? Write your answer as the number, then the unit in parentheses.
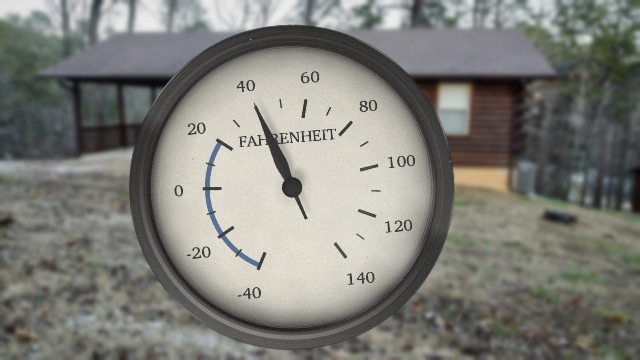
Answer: 40 (°F)
